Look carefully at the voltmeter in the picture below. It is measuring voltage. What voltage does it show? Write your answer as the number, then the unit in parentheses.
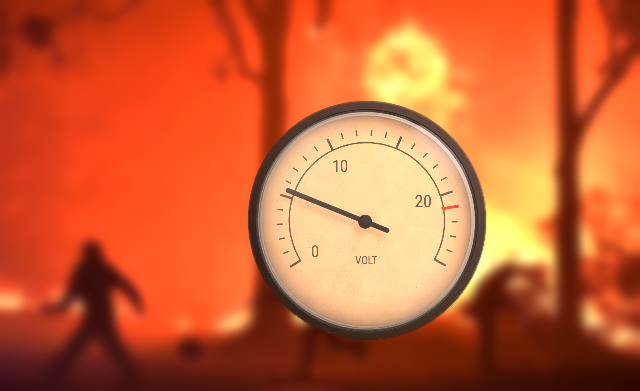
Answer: 5.5 (V)
